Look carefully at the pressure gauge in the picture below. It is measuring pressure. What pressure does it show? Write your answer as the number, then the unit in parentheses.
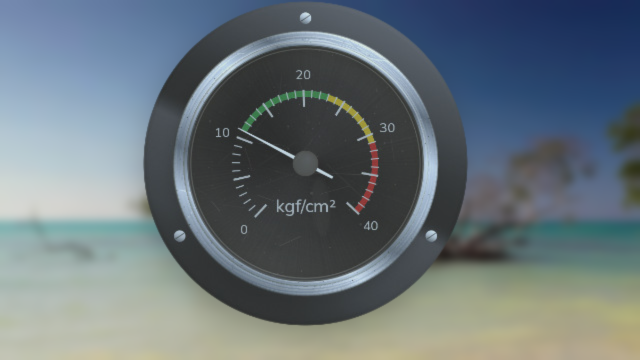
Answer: 11 (kg/cm²)
